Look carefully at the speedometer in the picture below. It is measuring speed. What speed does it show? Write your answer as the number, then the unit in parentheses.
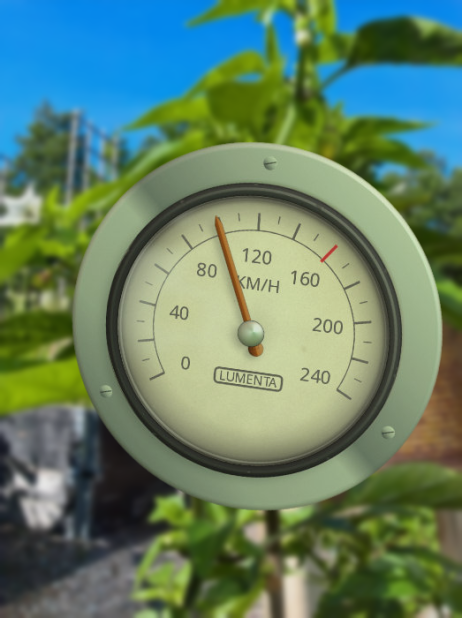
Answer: 100 (km/h)
